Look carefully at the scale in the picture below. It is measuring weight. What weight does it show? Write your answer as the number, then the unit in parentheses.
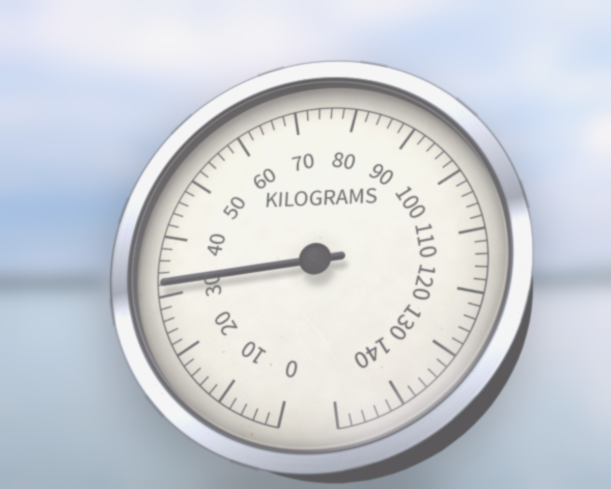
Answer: 32 (kg)
